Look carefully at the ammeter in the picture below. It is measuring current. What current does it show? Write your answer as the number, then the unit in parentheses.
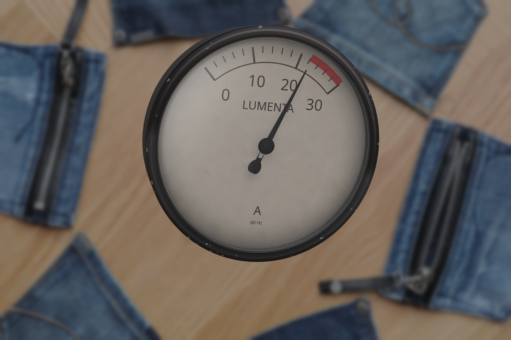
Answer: 22 (A)
